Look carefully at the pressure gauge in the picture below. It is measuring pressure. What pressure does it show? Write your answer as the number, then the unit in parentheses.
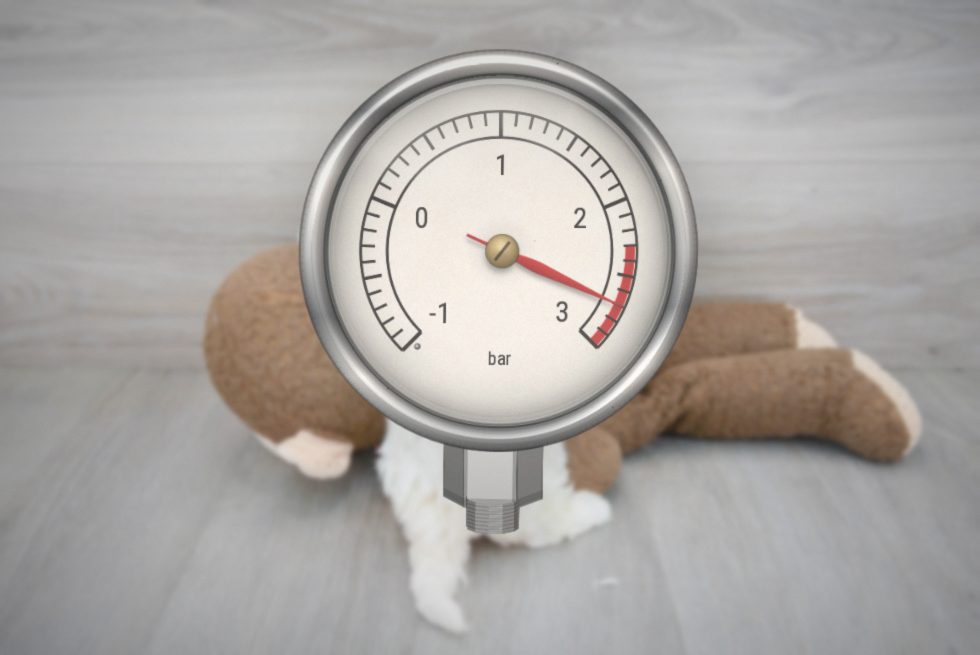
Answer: 2.7 (bar)
